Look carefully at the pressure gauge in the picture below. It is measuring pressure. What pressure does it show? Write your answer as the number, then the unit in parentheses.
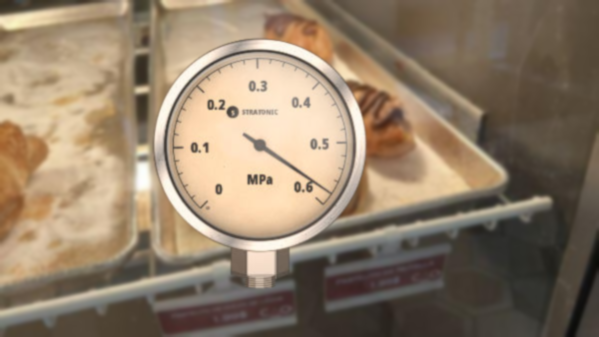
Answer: 0.58 (MPa)
